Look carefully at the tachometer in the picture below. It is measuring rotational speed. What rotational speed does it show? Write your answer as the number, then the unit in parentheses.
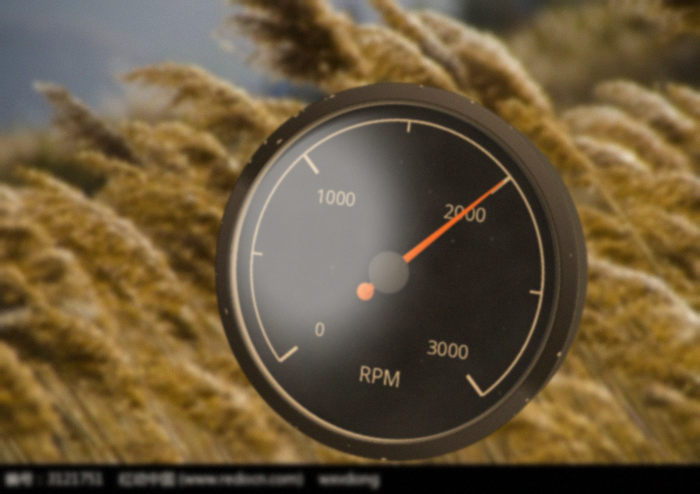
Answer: 2000 (rpm)
